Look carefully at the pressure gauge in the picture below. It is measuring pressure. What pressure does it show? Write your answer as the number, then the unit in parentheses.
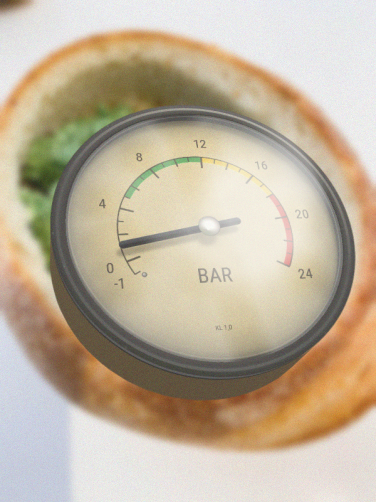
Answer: 1 (bar)
